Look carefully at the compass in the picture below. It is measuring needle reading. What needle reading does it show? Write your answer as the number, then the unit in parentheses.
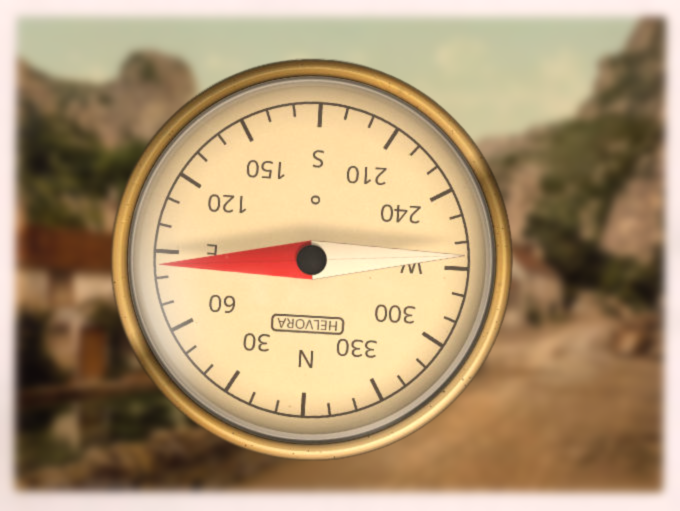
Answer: 85 (°)
